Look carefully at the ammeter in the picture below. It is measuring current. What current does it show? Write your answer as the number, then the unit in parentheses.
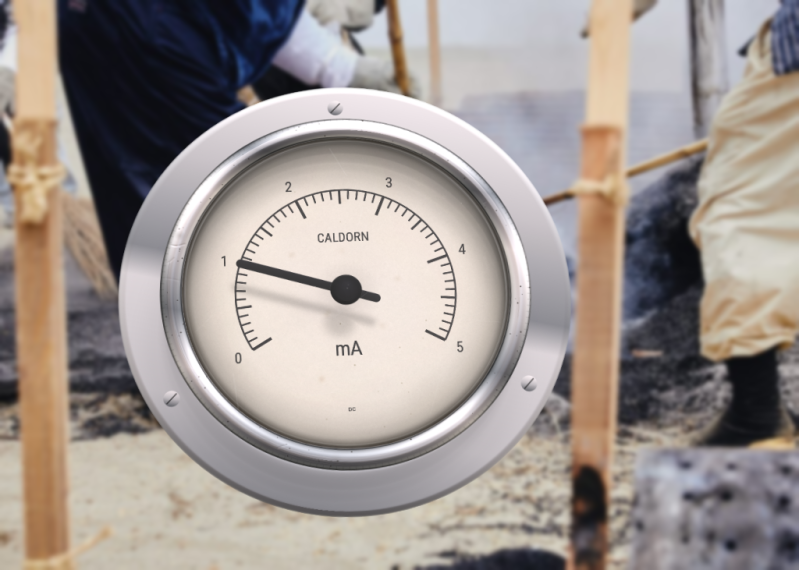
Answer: 1 (mA)
